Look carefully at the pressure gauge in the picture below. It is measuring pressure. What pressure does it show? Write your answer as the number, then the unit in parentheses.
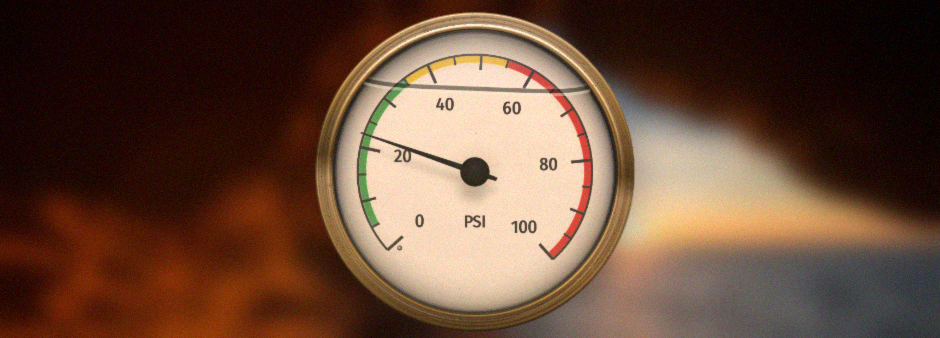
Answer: 22.5 (psi)
